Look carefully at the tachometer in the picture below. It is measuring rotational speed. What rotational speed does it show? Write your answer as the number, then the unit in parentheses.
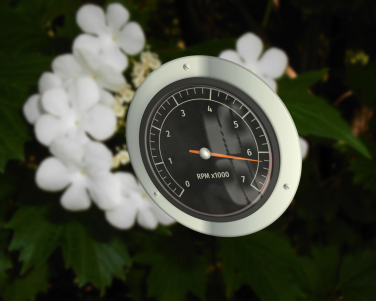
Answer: 6200 (rpm)
